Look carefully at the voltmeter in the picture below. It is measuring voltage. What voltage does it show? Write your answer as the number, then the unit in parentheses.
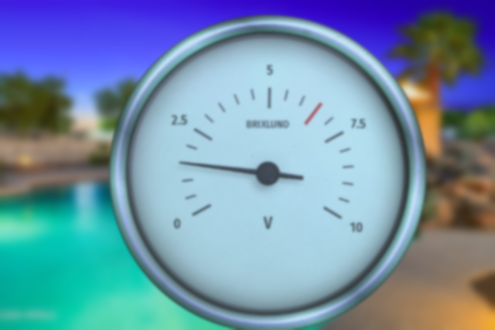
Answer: 1.5 (V)
